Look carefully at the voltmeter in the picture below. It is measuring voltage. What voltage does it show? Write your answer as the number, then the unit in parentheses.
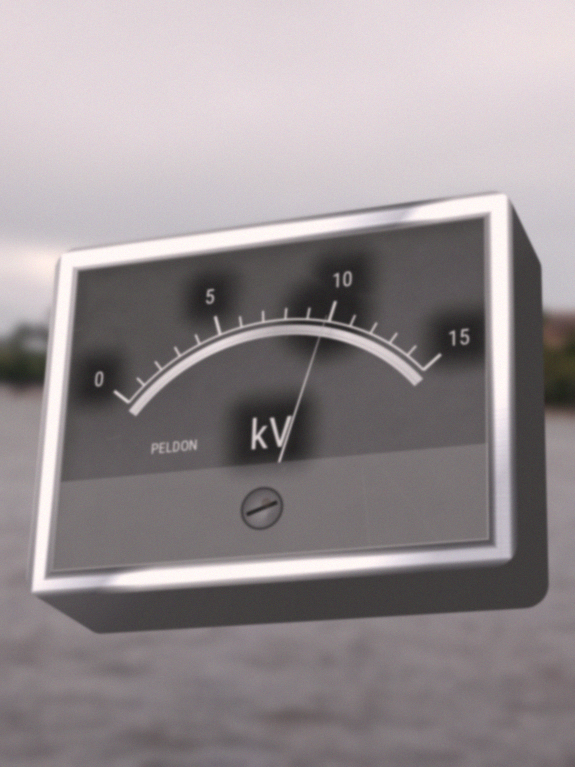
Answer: 10 (kV)
